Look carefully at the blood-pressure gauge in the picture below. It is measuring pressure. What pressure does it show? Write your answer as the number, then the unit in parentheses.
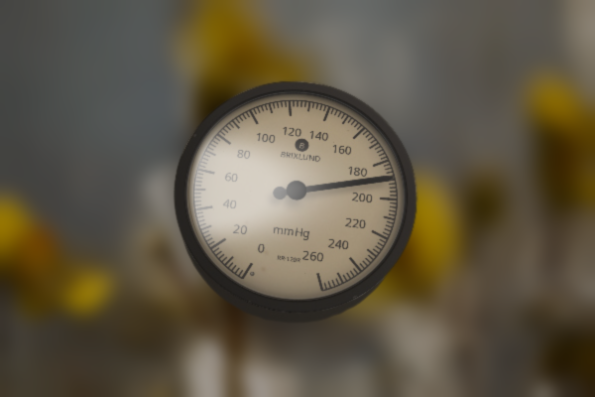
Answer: 190 (mmHg)
